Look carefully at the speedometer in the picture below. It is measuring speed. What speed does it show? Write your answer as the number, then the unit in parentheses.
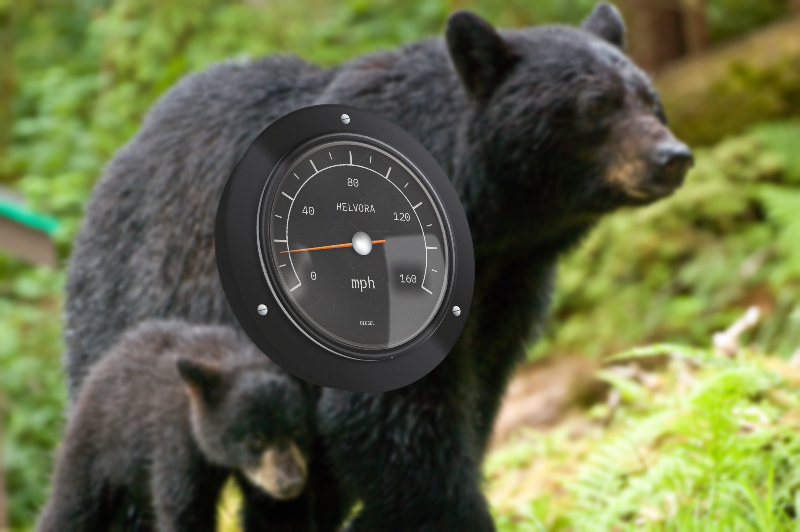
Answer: 15 (mph)
